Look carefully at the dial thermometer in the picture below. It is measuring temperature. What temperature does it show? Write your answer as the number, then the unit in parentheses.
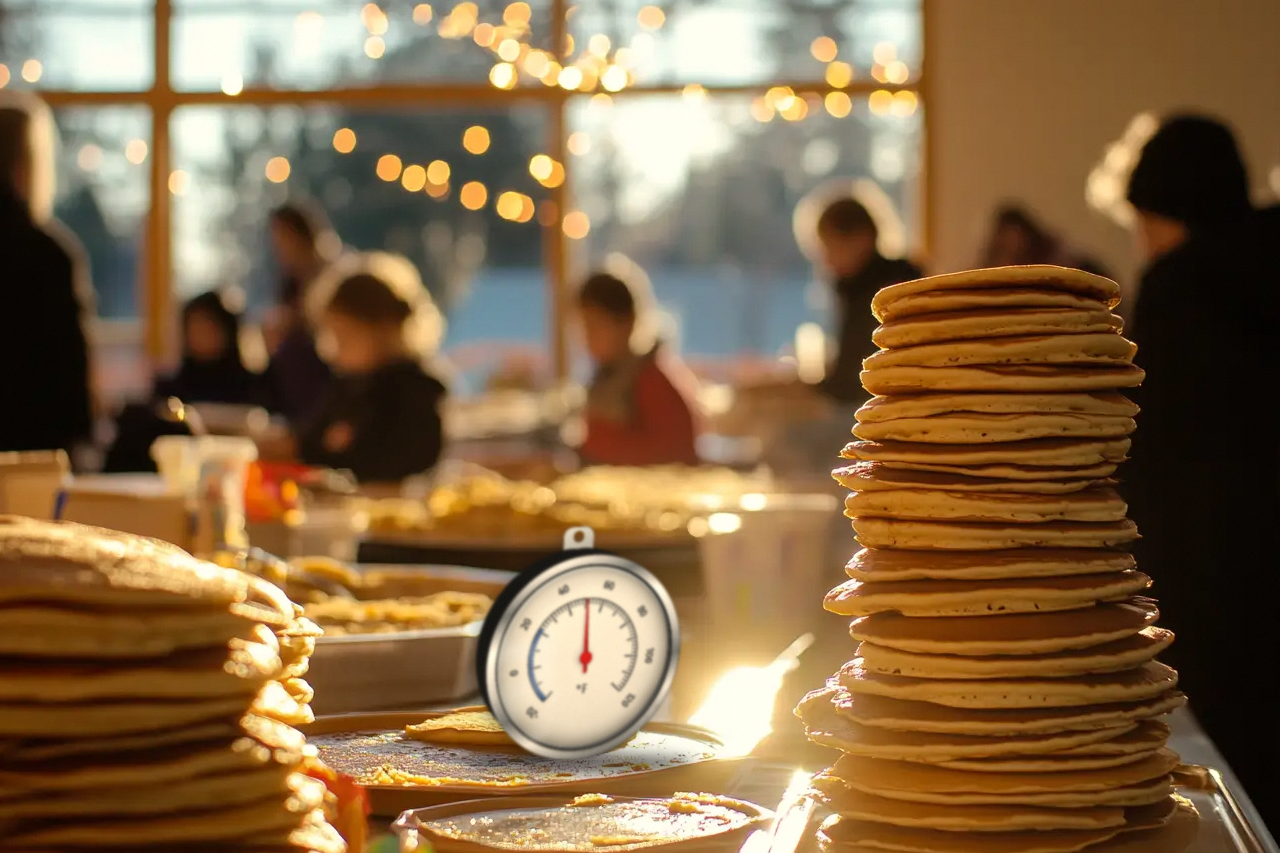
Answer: 50 (°F)
